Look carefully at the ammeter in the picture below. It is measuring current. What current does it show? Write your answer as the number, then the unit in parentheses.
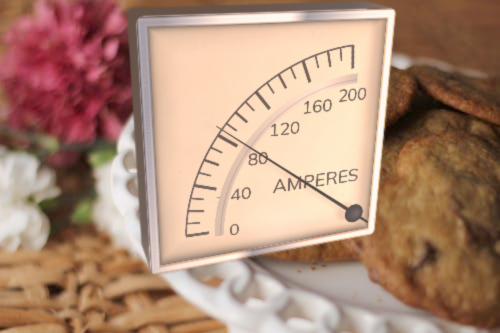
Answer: 85 (A)
